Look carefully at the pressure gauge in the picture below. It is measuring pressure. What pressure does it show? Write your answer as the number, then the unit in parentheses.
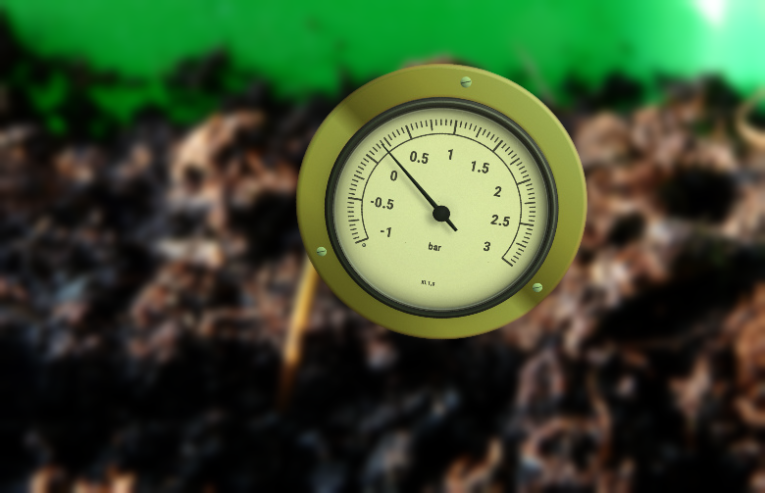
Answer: 0.2 (bar)
